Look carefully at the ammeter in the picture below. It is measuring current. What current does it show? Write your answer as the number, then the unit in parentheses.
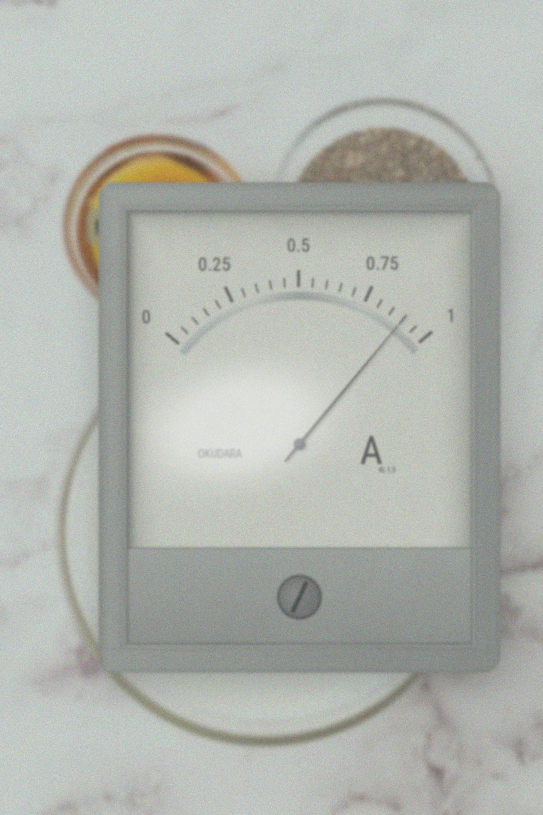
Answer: 0.9 (A)
